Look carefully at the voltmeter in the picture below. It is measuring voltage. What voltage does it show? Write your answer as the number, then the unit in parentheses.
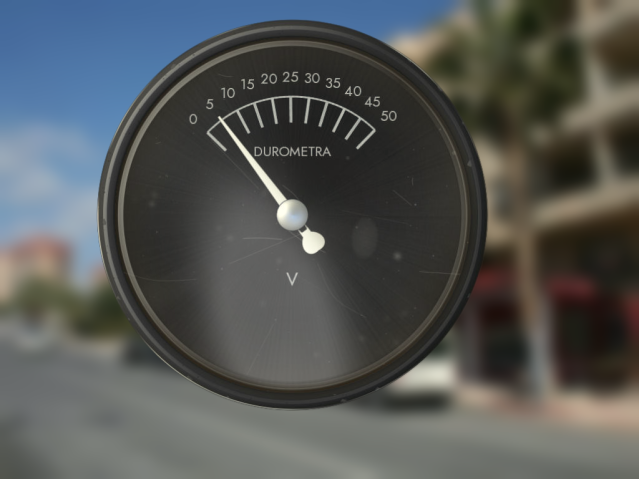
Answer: 5 (V)
